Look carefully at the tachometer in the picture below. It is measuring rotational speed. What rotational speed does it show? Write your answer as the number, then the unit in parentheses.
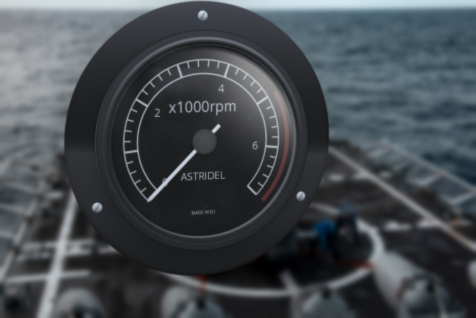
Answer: 0 (rpm)
